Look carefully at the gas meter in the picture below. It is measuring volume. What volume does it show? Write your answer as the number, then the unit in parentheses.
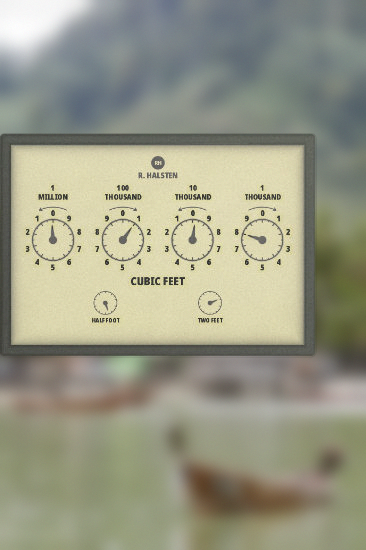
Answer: 9800 (ft³)
